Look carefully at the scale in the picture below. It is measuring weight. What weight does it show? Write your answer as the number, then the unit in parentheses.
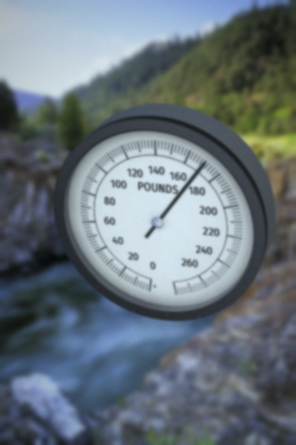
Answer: 170 (lb)
